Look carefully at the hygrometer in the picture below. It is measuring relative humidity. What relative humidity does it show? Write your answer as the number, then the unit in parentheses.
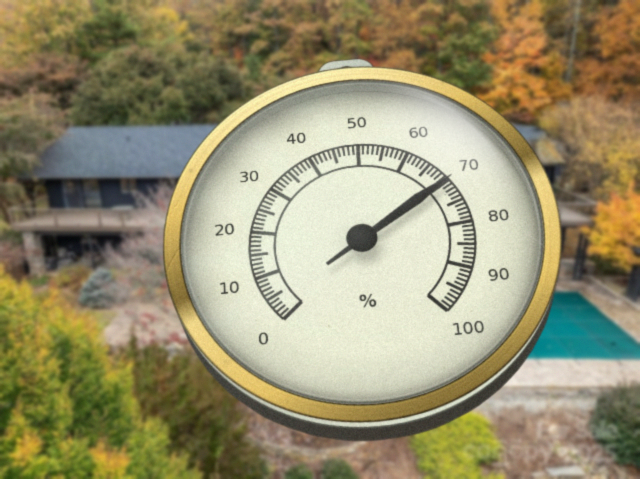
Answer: 70 (%)
